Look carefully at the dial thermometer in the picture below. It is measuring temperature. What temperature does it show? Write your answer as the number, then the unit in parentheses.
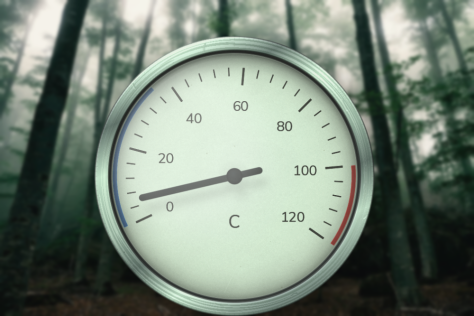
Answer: 6 (°C)
